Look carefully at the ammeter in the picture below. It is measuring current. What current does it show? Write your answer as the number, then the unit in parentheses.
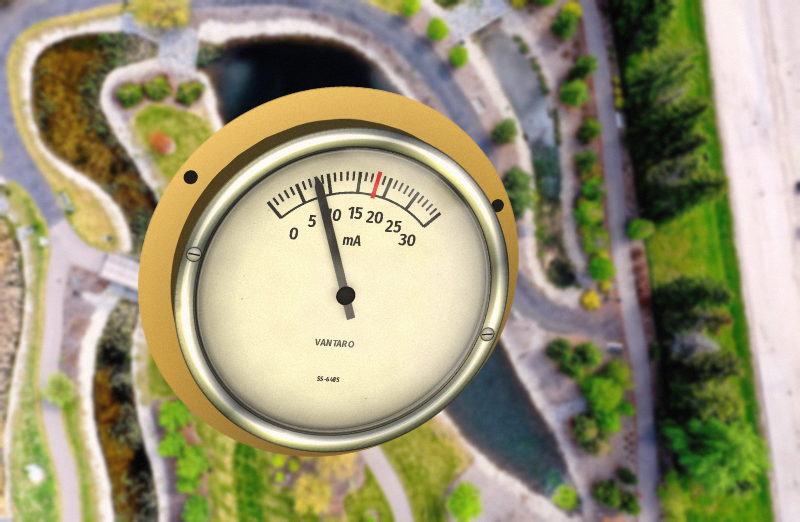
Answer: 8 (mA)
